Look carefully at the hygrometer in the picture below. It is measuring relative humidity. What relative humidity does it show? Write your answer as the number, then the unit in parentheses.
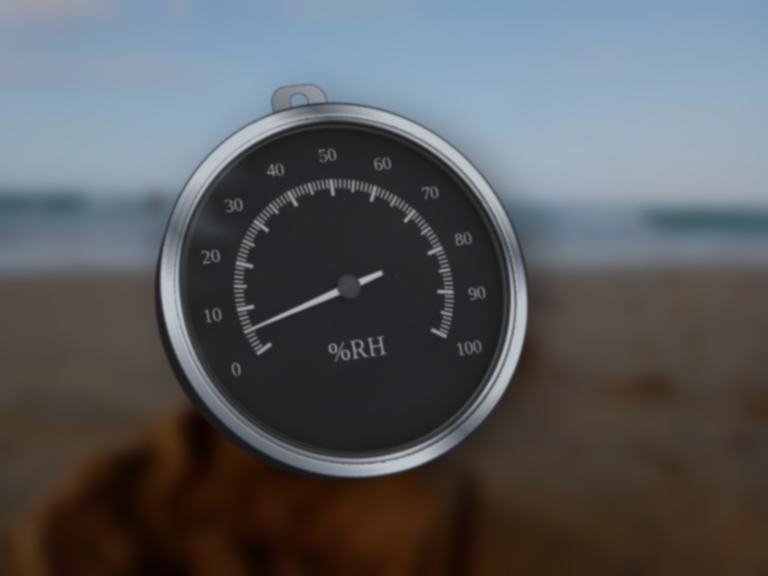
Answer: 5 (%)
